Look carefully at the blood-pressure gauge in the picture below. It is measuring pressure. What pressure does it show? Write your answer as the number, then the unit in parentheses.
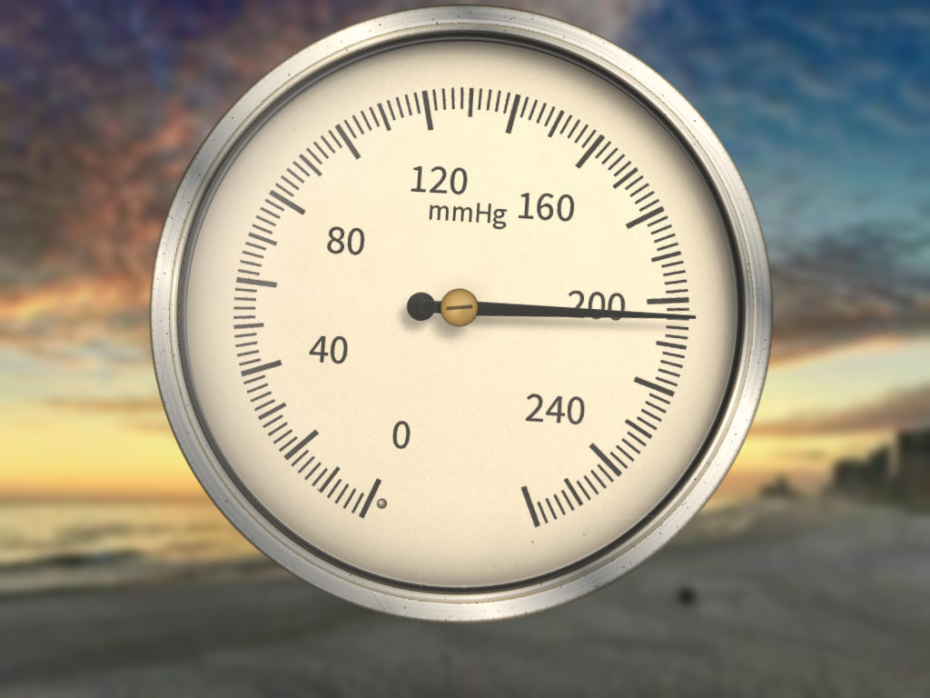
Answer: 204 (mmHg)
